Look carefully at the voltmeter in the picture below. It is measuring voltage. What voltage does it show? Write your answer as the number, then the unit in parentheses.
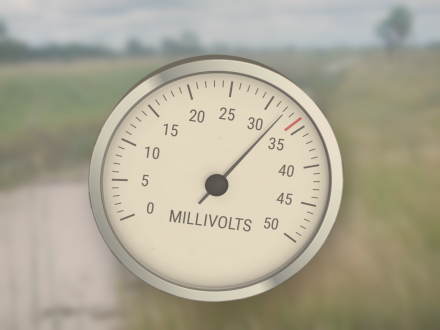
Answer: 32 (mV)
